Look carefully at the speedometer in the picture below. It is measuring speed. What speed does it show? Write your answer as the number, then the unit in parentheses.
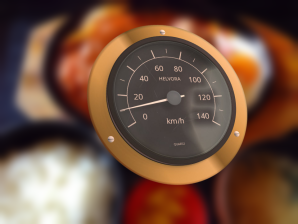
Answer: 10 (km/h)
